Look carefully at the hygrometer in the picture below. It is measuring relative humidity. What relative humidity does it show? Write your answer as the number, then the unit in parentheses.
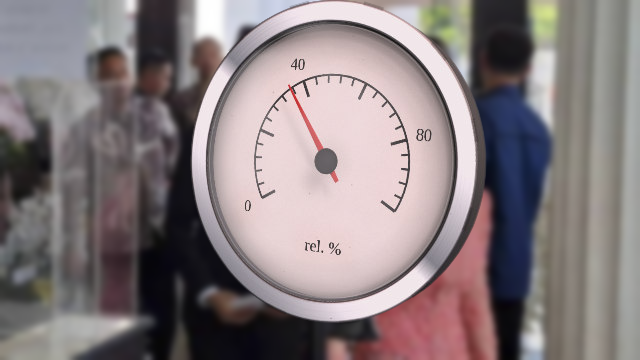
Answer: 36 (%)
